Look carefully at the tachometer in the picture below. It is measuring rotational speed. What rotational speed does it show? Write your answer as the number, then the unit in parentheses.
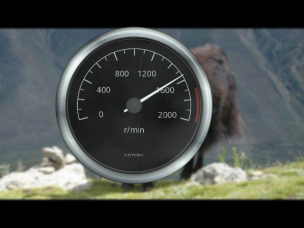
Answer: 1550 (rpm)
